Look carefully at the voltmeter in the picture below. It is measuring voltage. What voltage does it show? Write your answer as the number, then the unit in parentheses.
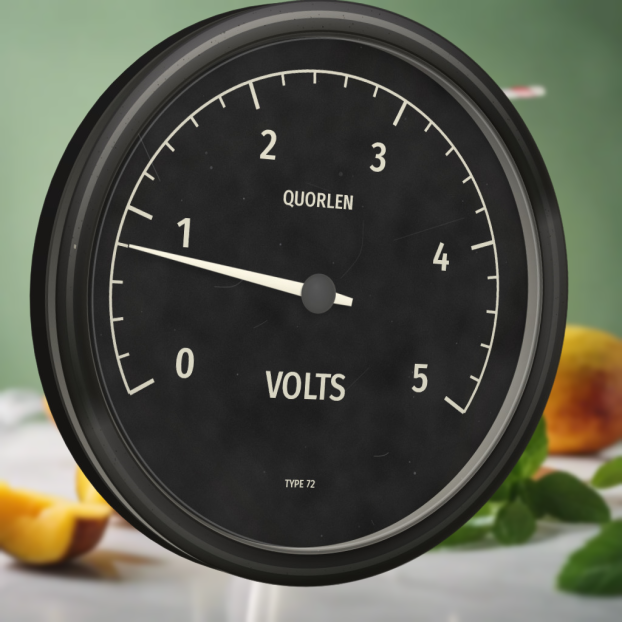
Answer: 0.8 (V)
